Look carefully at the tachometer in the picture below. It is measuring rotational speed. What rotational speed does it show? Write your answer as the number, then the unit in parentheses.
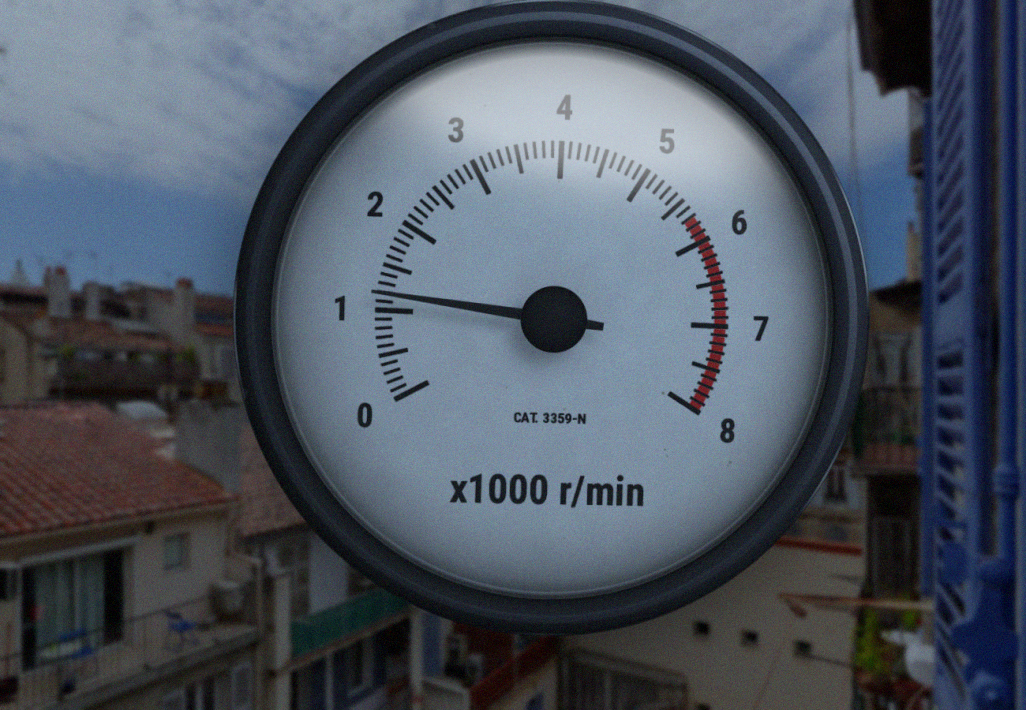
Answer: 1200 (rpm)
